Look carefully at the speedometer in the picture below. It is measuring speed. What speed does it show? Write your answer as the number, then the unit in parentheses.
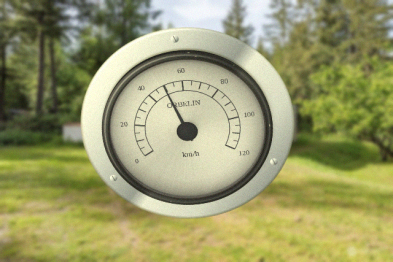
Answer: 50 (km/h)
